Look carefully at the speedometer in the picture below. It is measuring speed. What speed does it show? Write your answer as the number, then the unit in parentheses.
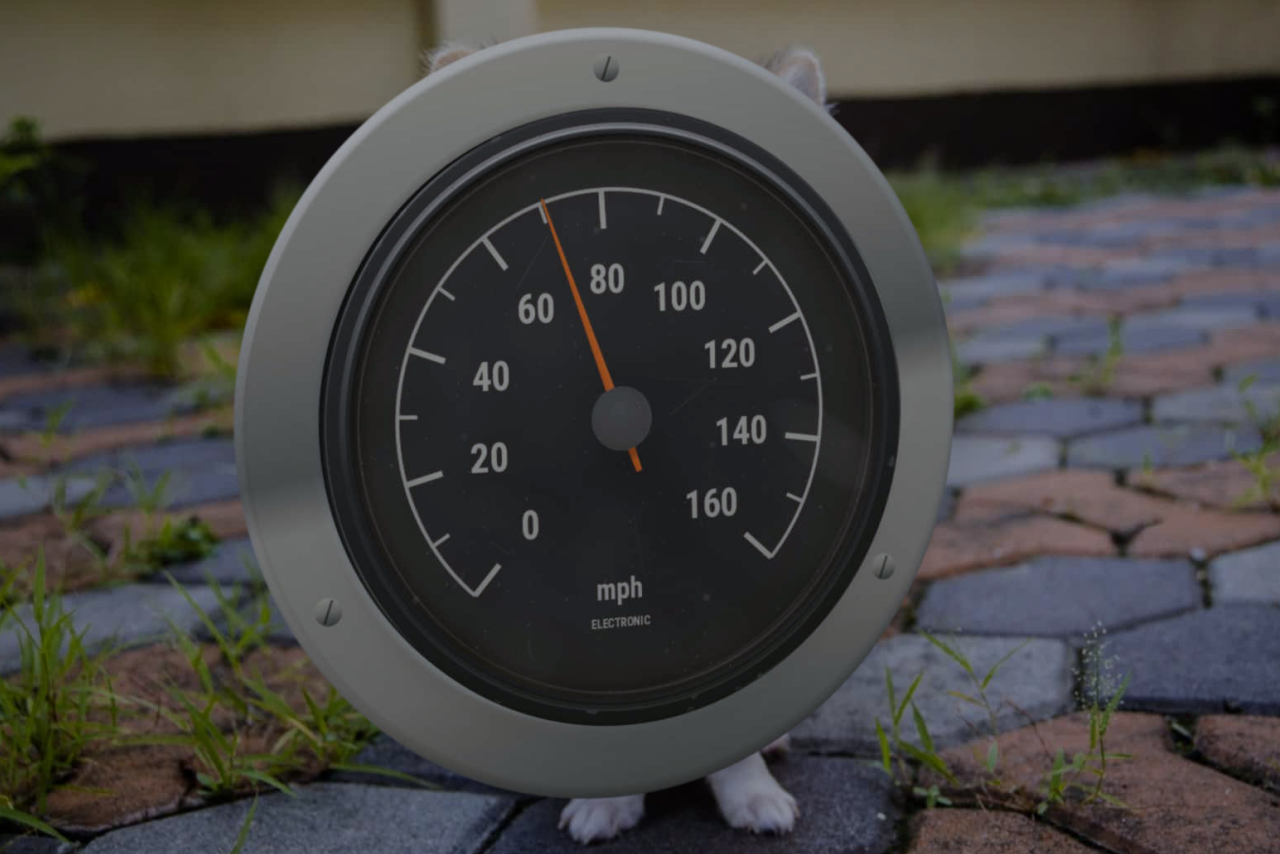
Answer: 70 (mph)
